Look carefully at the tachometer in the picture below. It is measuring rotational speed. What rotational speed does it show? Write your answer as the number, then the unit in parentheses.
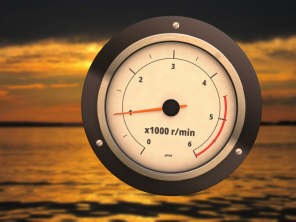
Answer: 1000 (rpm)
